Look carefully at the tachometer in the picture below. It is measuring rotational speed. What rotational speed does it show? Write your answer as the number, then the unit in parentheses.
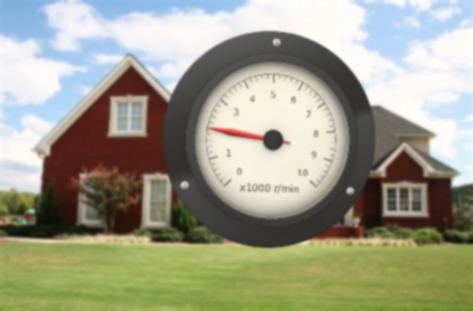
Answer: 2000 (rpm)
